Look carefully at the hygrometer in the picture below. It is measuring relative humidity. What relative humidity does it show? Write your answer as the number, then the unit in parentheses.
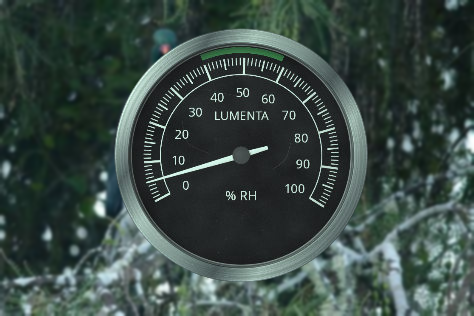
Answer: 5 (%)
